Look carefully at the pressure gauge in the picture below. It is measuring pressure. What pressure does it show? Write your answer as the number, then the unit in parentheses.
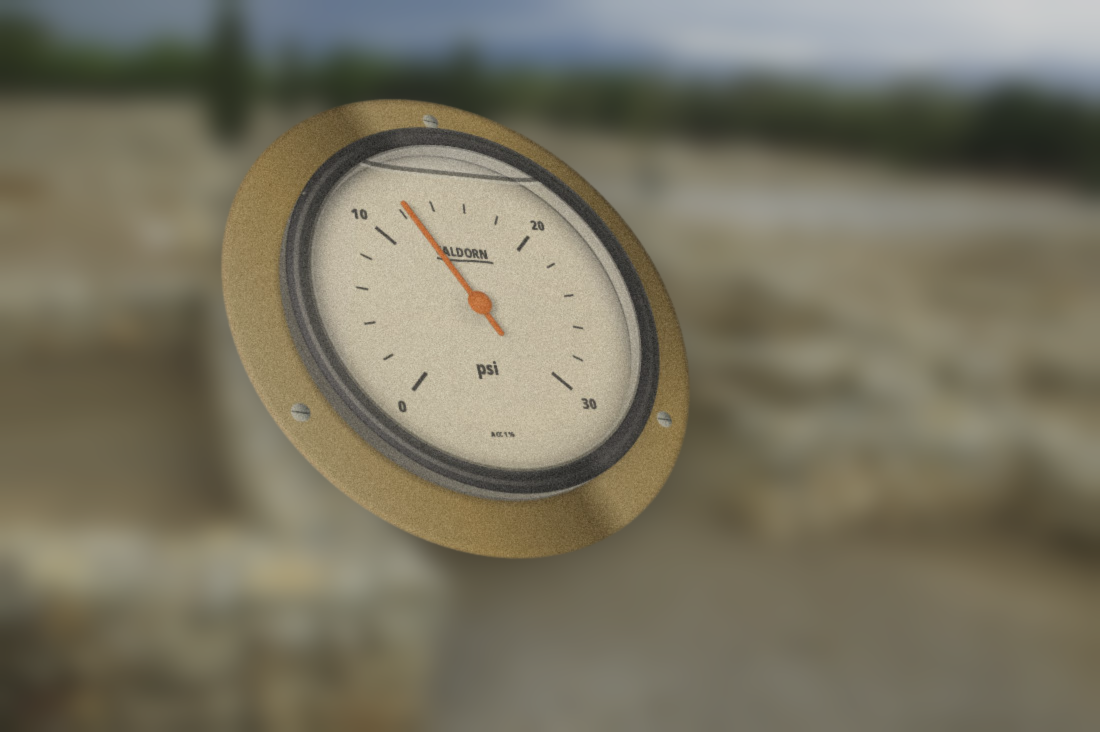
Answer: 12 (psi)
